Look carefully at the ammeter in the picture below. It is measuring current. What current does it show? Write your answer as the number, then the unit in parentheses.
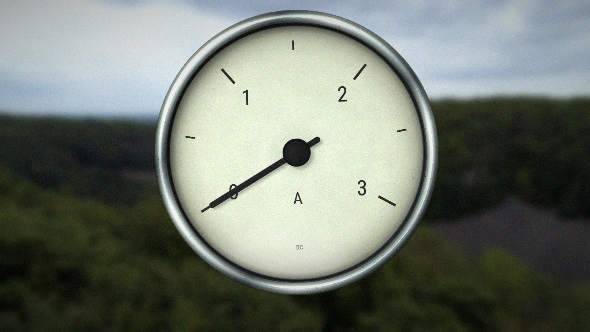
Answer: 0 (A)
